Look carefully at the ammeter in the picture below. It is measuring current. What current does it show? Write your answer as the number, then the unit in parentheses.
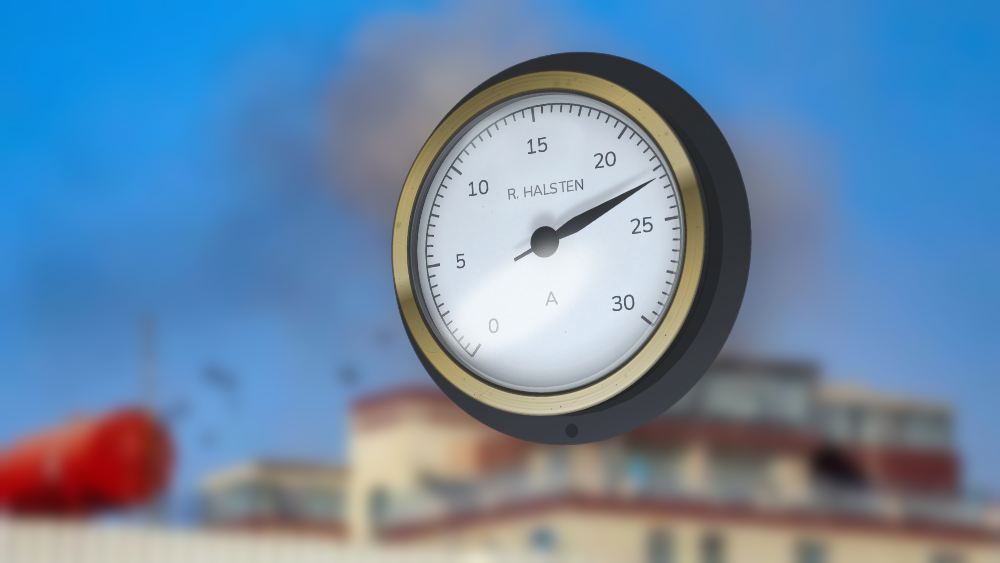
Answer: 23 (A)
